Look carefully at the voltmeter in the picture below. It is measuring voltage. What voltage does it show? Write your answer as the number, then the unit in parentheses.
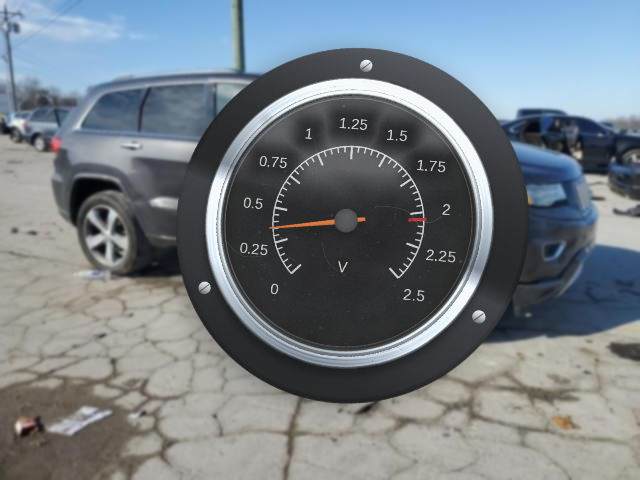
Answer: 0.35 (V)
